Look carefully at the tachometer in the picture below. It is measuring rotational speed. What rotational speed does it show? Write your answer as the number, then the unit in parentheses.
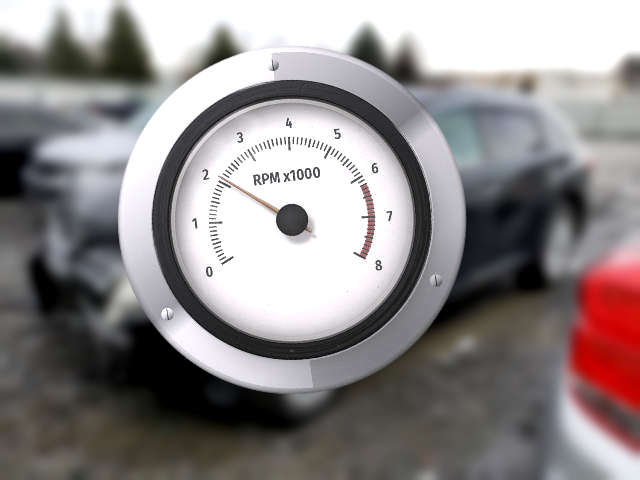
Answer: 2100 (rpm)
